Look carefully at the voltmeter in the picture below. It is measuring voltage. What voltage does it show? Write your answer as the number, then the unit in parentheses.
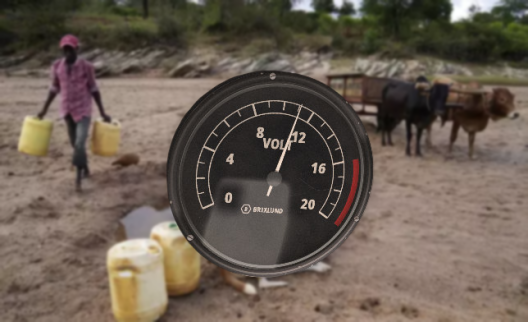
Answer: 11 (V)
